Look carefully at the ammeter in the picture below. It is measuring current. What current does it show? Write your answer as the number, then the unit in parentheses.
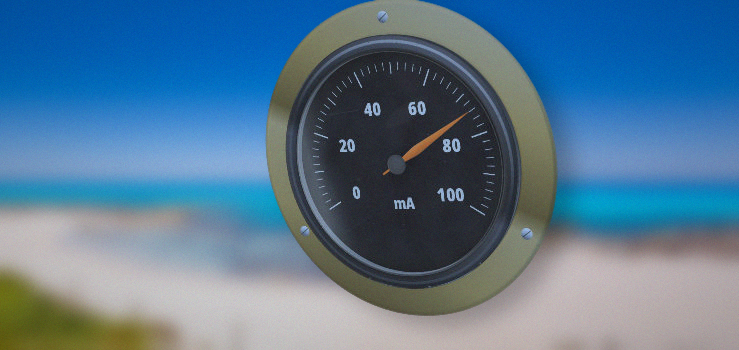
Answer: 74 (mA)
